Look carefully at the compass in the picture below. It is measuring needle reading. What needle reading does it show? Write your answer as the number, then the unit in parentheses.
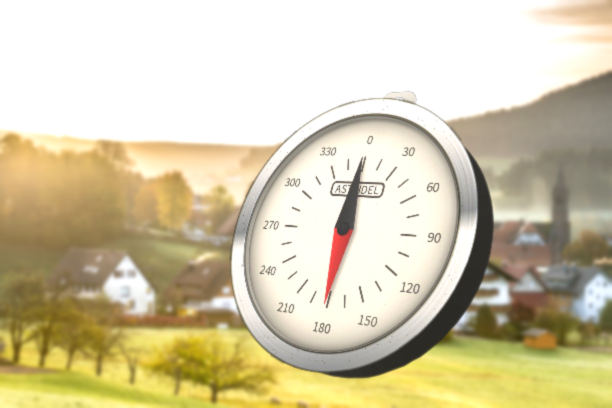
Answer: 180 (°)
